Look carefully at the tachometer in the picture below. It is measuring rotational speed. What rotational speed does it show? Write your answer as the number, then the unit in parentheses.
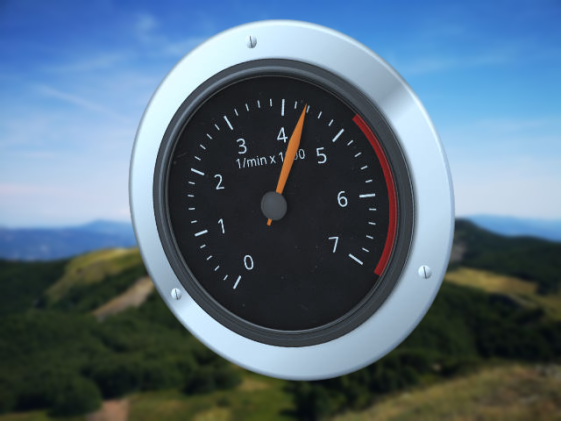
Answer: 4400 (rpm)
